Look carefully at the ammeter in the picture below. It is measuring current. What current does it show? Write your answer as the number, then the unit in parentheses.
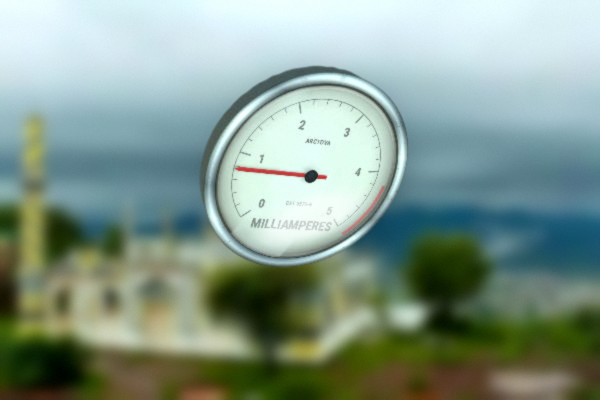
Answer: 0.8 (mA)
